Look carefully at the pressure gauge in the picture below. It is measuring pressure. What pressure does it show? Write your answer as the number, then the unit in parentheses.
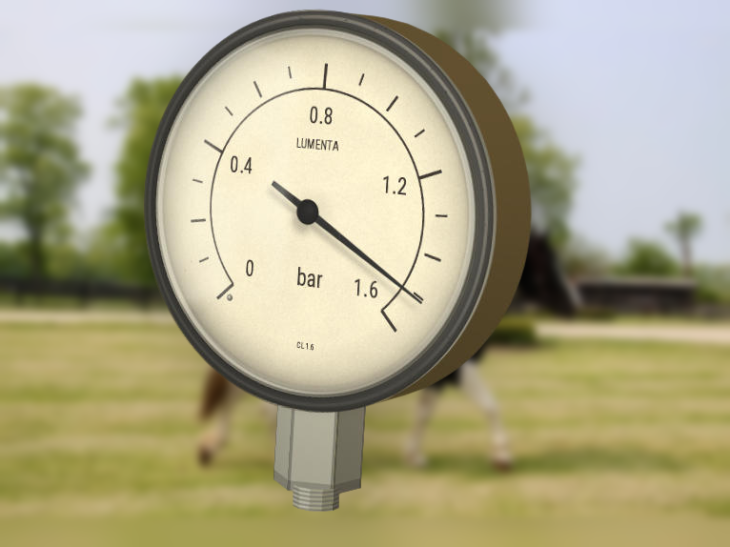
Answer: 1.5 (bar)
